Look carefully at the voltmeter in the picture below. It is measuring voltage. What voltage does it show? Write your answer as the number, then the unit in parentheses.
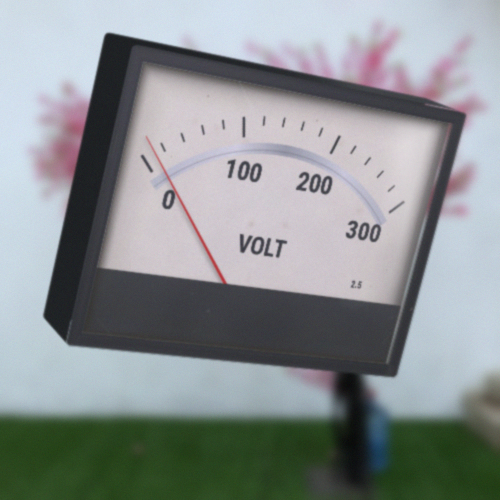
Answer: 10 (V)
